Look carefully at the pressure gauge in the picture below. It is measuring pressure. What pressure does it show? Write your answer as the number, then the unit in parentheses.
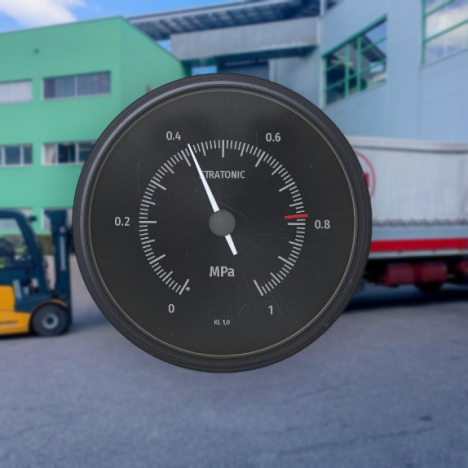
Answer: 0.42 (MPa)
